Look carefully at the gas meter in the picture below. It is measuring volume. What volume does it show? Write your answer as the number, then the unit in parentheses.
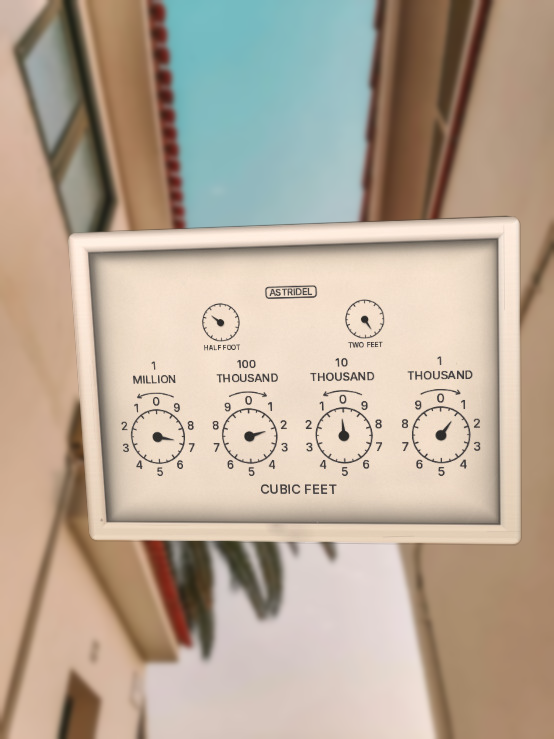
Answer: 720100 (ft³)
